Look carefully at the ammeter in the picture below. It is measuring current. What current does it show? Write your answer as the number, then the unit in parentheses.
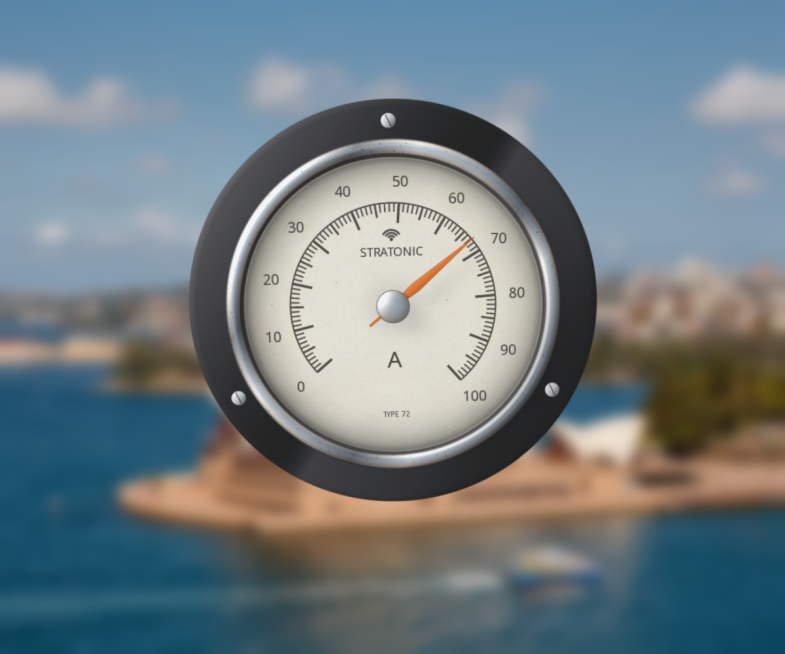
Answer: 67 (A)
